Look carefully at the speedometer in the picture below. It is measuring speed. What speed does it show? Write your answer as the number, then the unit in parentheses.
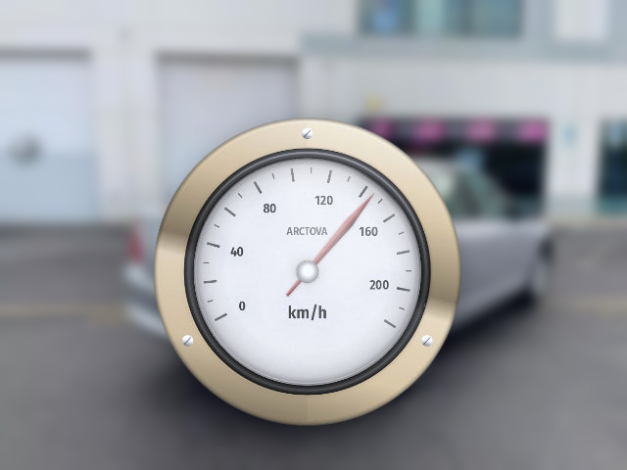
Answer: 145 (km/h)
